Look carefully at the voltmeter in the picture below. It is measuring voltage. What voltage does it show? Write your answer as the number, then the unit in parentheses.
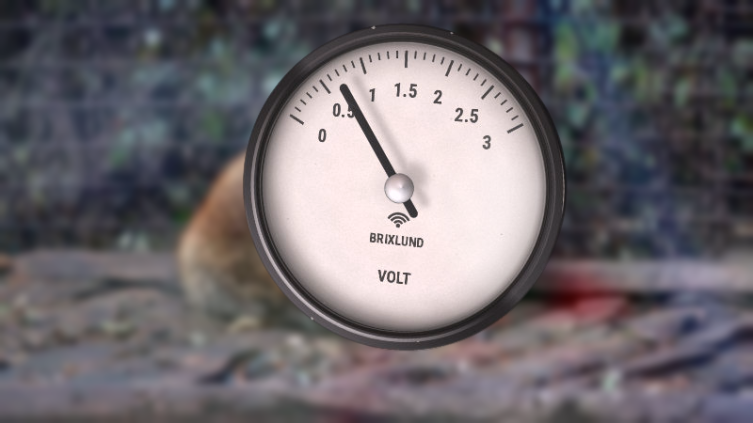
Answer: 0.7 (V)
